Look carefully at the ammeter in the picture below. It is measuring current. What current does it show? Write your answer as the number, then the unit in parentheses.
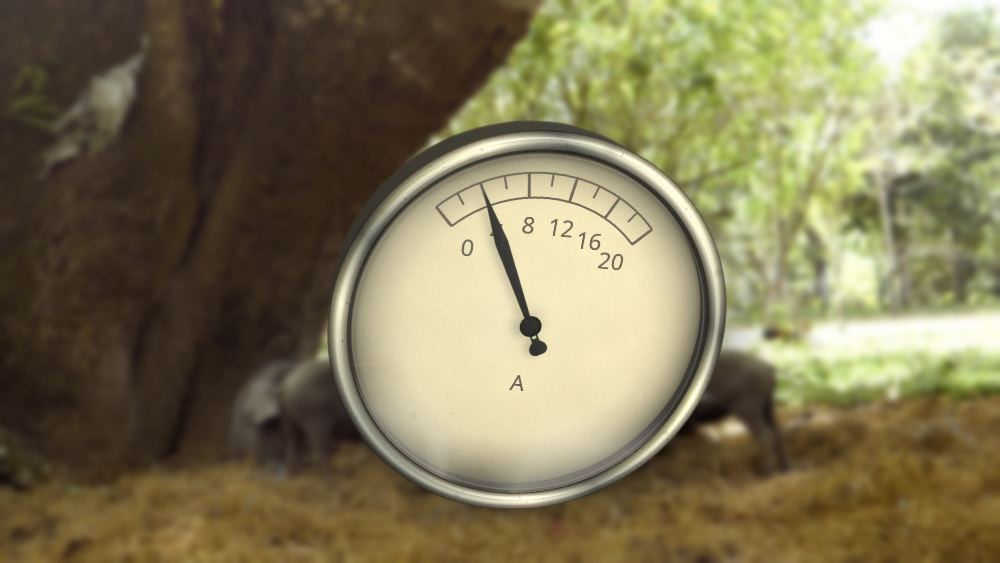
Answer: 4 (A)
